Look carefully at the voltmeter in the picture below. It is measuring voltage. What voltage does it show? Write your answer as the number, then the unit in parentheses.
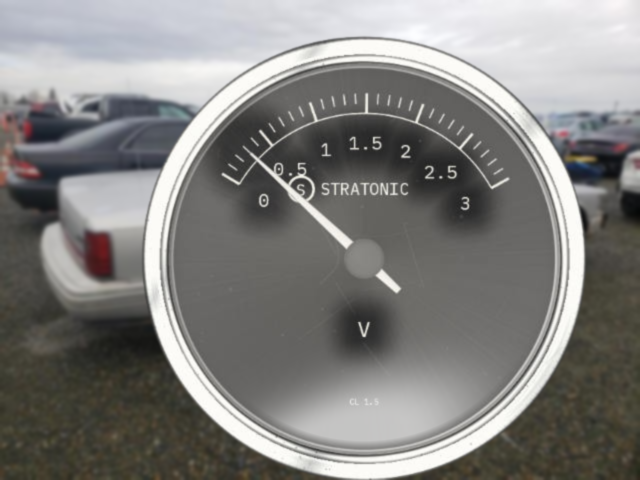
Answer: 0.3 (V)
